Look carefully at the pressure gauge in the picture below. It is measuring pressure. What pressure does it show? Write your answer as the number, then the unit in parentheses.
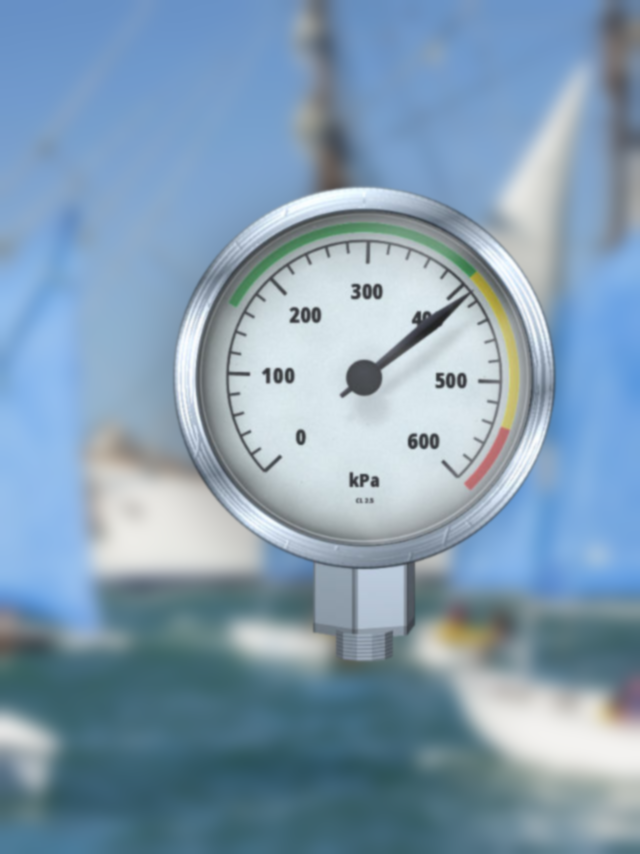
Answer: 410 (kPa)
